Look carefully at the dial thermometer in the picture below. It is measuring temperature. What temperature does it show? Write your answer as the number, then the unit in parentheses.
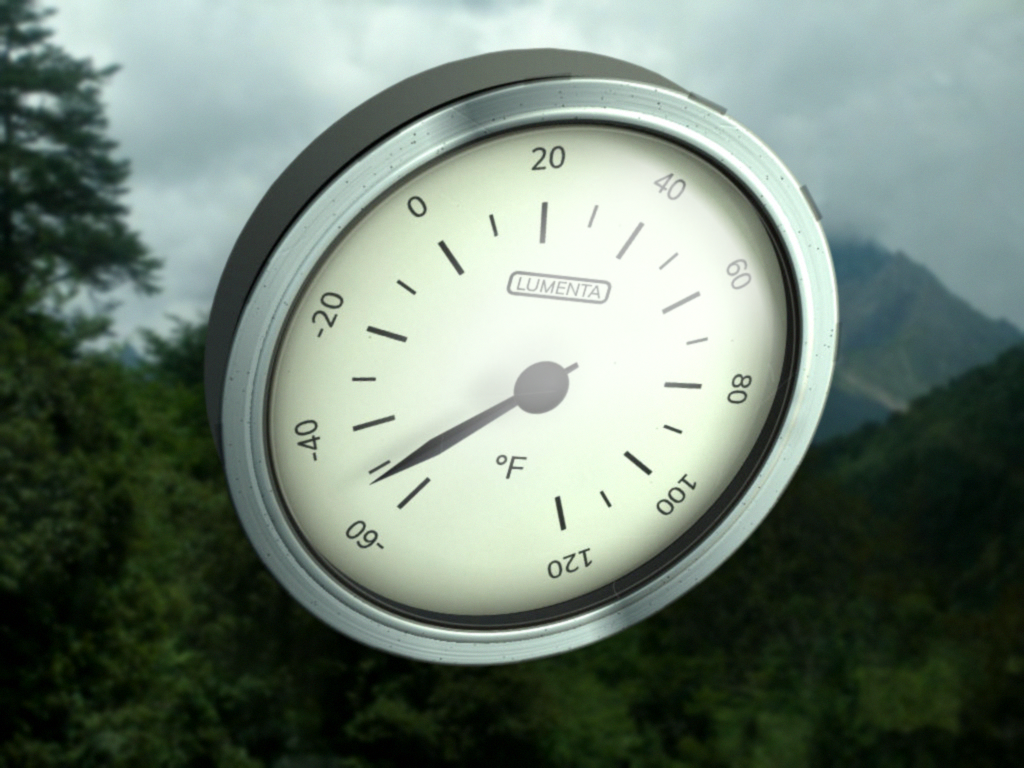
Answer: -50 (°F)
